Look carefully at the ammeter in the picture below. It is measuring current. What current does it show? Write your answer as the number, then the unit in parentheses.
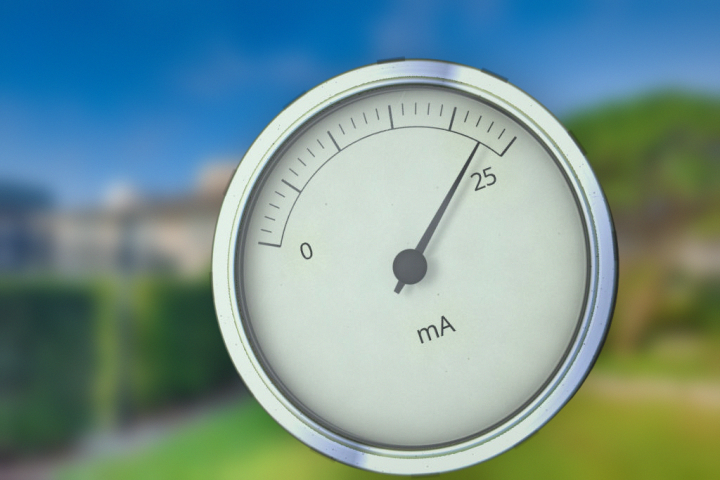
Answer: 23 (mA)
